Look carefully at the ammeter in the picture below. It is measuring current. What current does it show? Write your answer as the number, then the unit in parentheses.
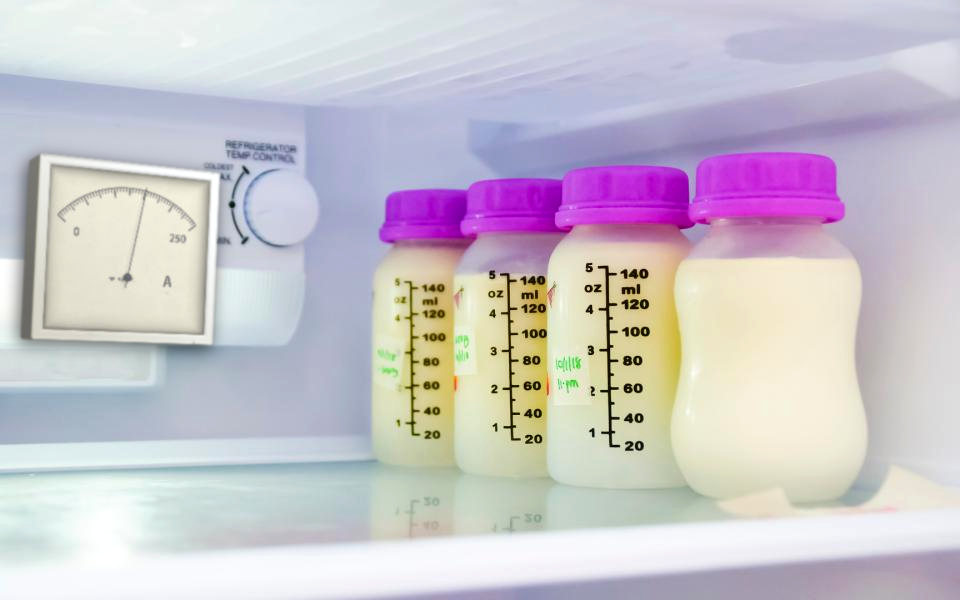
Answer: 150 (A)
